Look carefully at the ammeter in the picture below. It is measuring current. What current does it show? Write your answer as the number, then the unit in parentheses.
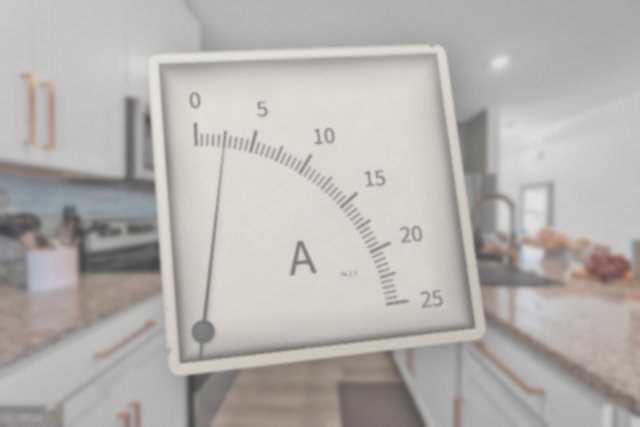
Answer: 2.5 (A)
